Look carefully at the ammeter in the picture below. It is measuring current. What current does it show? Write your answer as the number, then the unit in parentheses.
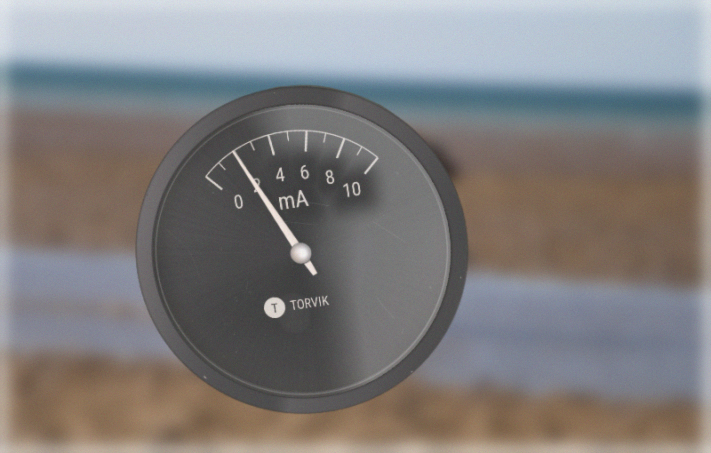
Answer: 2 (mA)
